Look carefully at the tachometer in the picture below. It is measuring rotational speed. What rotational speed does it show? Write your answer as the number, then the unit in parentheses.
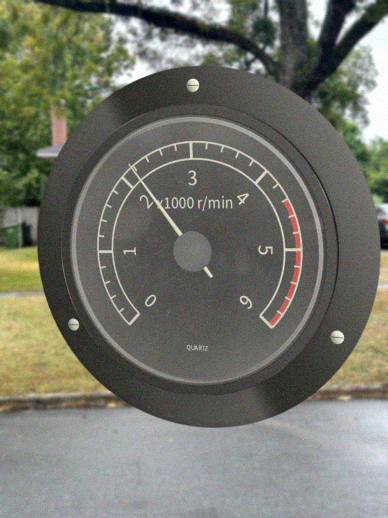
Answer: 2200 (rpm)
